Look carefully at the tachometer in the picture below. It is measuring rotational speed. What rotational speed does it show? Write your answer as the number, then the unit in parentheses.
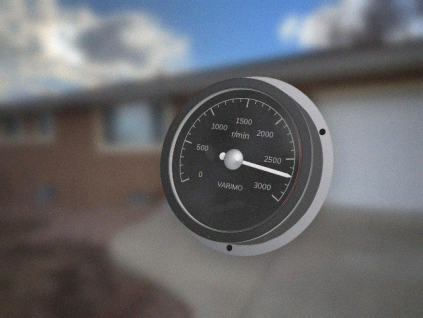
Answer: 2700 (rpm)
